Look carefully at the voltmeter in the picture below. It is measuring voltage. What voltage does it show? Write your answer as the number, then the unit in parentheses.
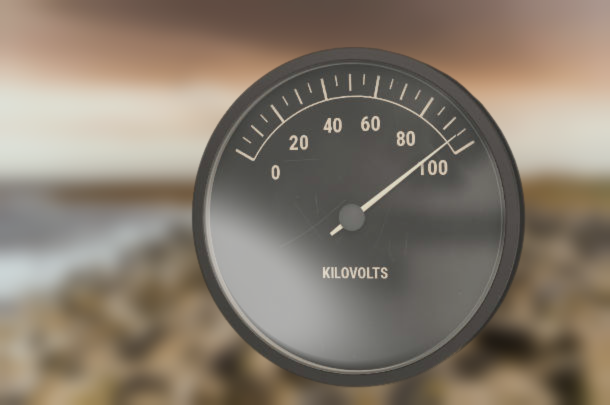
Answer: 95 (kV)
